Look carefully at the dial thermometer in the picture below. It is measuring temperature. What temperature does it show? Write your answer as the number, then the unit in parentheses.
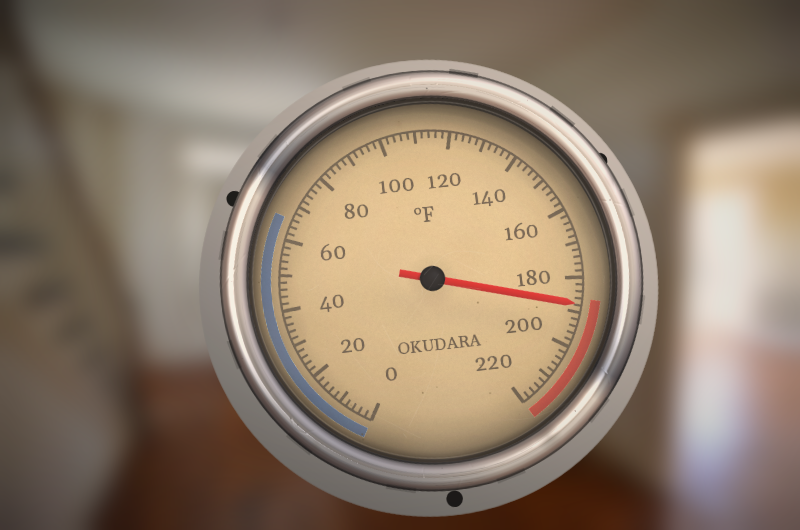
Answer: 188 (°F)
